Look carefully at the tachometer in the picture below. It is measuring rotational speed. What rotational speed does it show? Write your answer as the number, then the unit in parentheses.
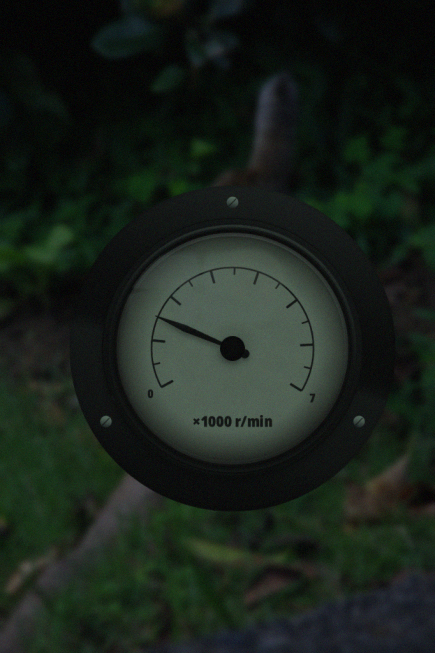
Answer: 1500 (rpm)
